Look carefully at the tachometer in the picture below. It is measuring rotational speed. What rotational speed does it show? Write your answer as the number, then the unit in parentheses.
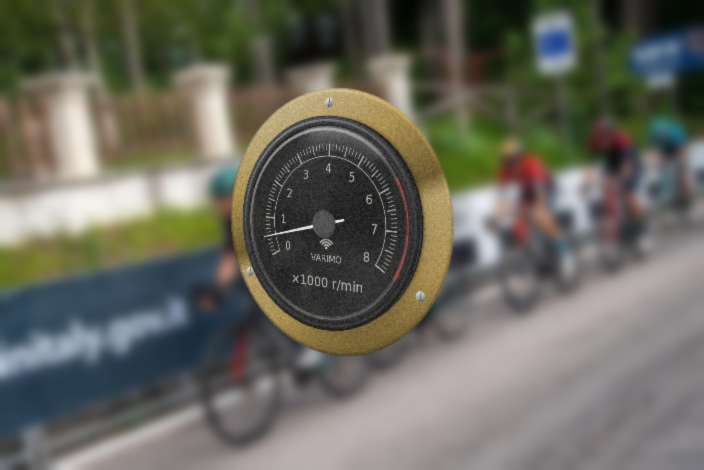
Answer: 500 (rpm)
